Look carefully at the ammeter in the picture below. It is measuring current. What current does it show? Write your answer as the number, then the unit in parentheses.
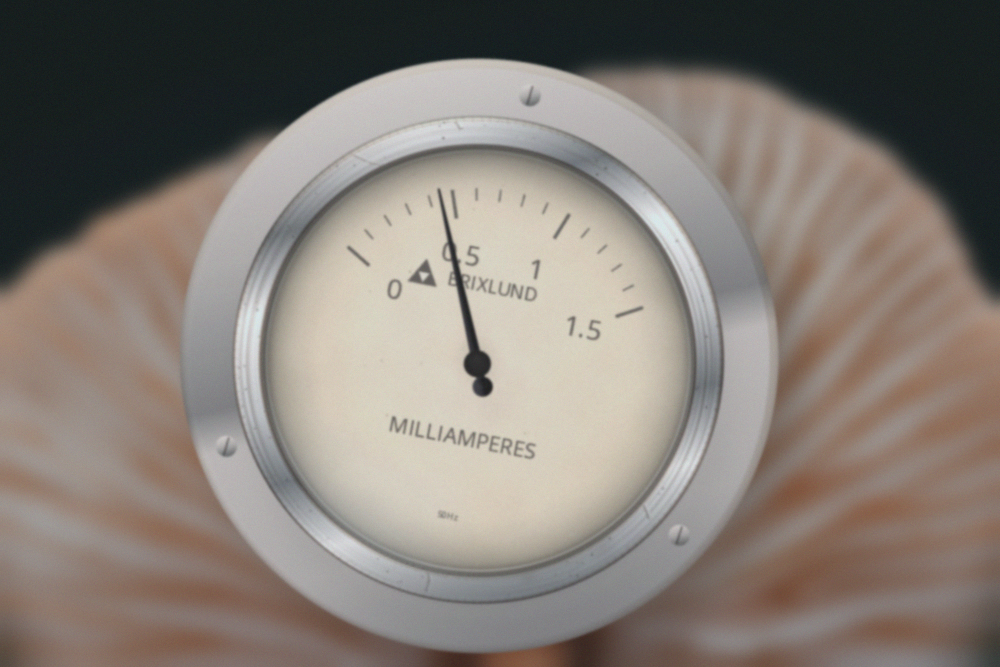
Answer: 0.45 (mA)
